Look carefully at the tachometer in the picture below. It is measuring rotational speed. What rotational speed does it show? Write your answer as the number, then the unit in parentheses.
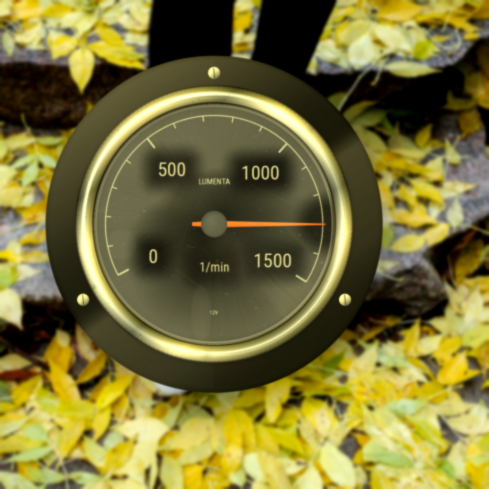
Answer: 1300 (rpm)
